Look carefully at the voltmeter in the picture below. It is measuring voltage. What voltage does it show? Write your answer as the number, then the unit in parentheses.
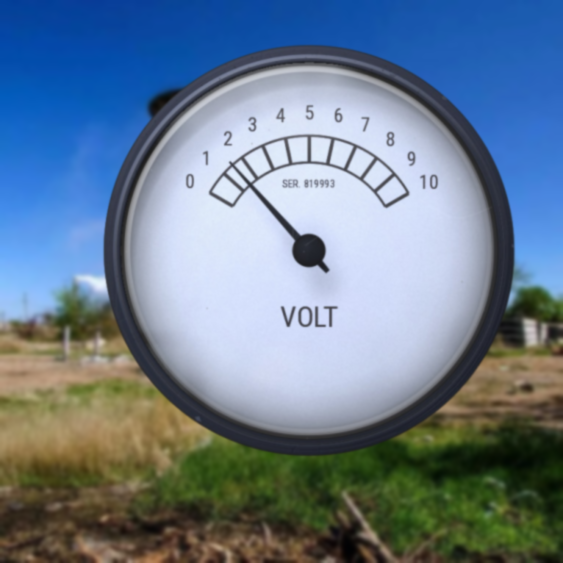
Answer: 1.5 (V)
